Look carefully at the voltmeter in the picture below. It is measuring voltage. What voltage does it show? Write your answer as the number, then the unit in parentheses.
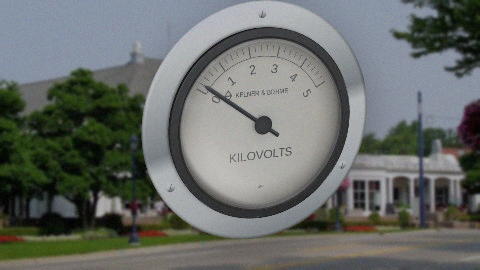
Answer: 0.2 (kV)
